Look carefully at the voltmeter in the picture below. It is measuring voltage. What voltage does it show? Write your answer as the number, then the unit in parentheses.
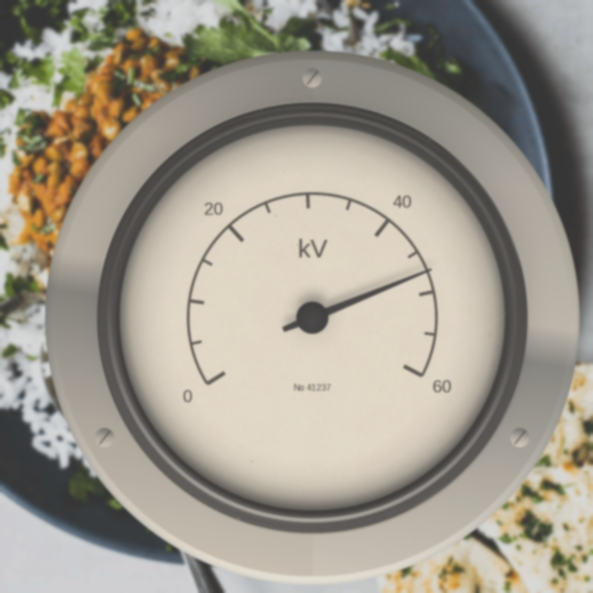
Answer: 47.5 (kV)
